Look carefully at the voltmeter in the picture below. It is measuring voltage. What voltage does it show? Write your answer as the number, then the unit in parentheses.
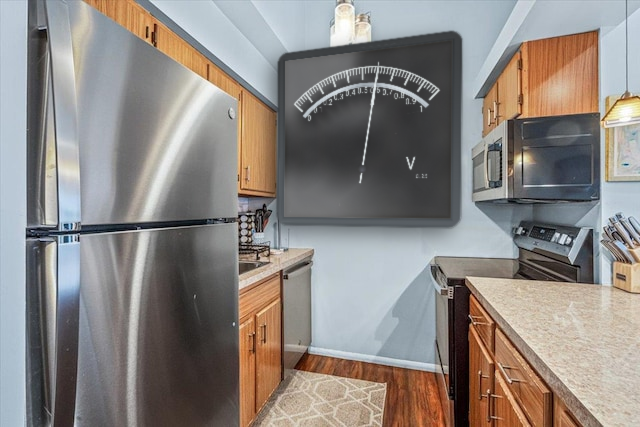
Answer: 0.6 (V)
